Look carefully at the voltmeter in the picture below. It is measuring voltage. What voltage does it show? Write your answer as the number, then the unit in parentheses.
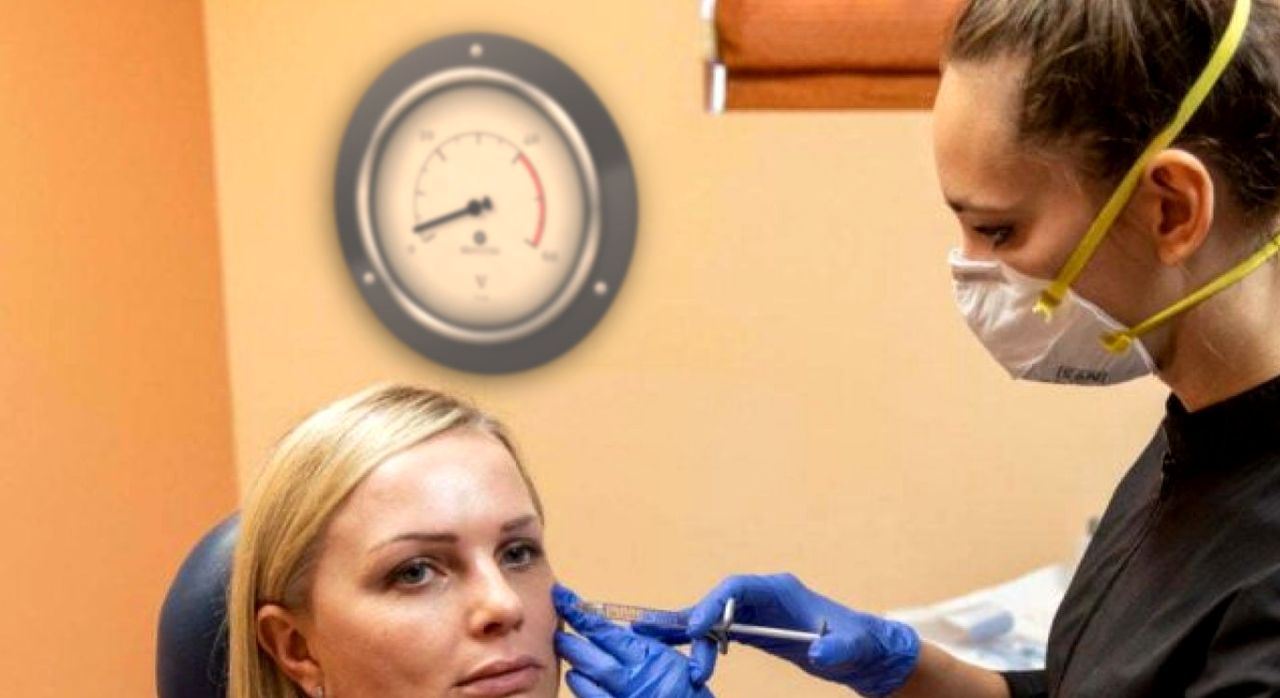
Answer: 2.5 (V)
